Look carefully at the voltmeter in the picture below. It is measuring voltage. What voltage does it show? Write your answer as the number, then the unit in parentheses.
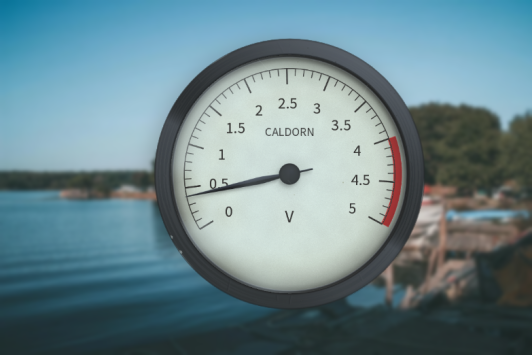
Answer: 0.4 (V)
